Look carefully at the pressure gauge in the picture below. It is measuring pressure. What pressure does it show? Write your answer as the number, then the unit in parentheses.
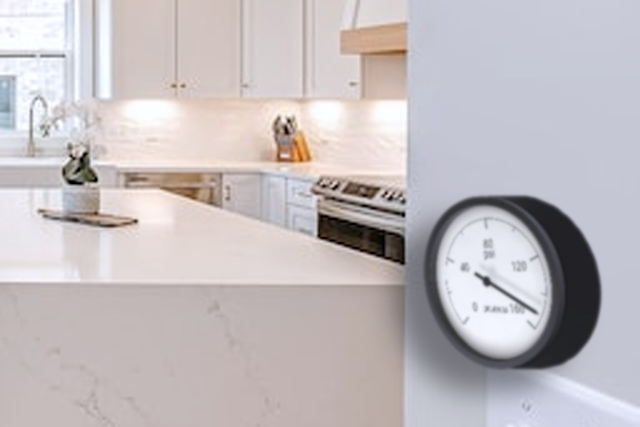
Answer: 150 (psi)
